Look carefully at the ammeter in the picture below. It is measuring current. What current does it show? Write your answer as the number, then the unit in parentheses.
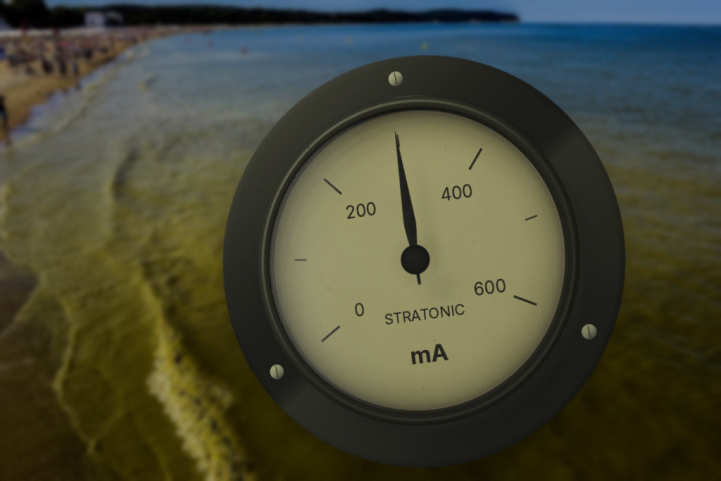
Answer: 300 (mA)
